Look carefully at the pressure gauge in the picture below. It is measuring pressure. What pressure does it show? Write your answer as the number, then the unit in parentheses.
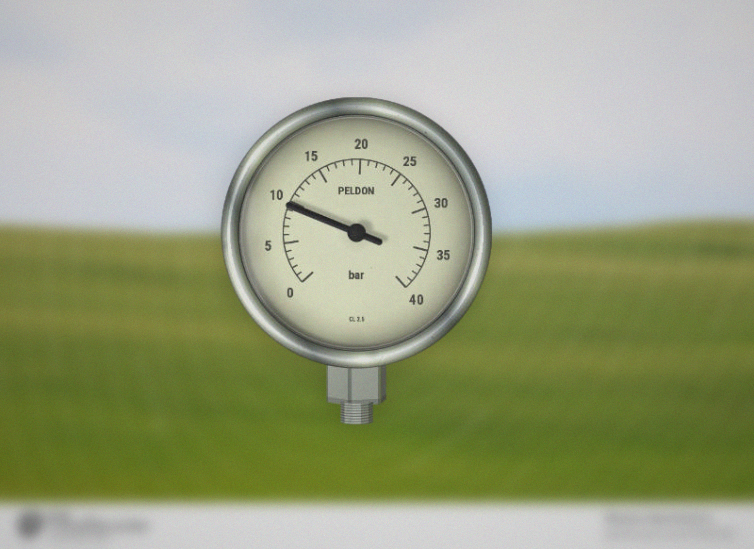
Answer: 9.5 (bar)
